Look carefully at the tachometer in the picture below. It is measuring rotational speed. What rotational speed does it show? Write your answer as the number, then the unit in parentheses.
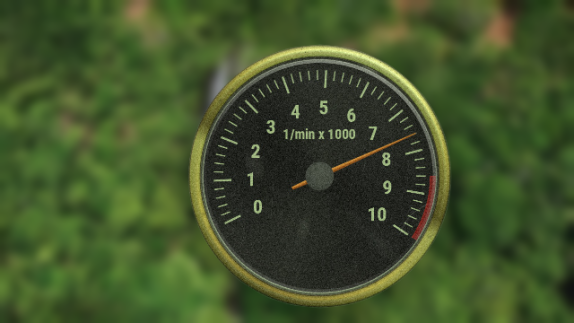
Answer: 7600 (rpm)
